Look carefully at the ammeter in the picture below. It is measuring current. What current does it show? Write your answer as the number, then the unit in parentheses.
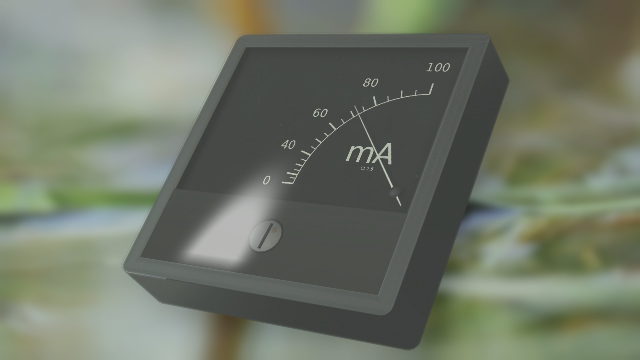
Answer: 72.5 (mA)
